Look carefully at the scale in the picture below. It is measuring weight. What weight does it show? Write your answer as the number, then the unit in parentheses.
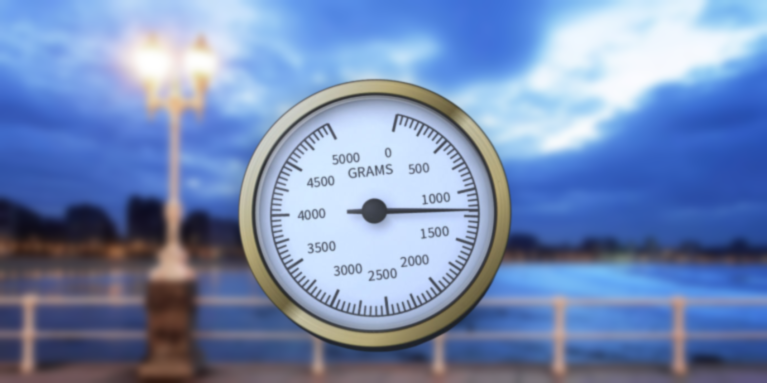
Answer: 1200 (g)
